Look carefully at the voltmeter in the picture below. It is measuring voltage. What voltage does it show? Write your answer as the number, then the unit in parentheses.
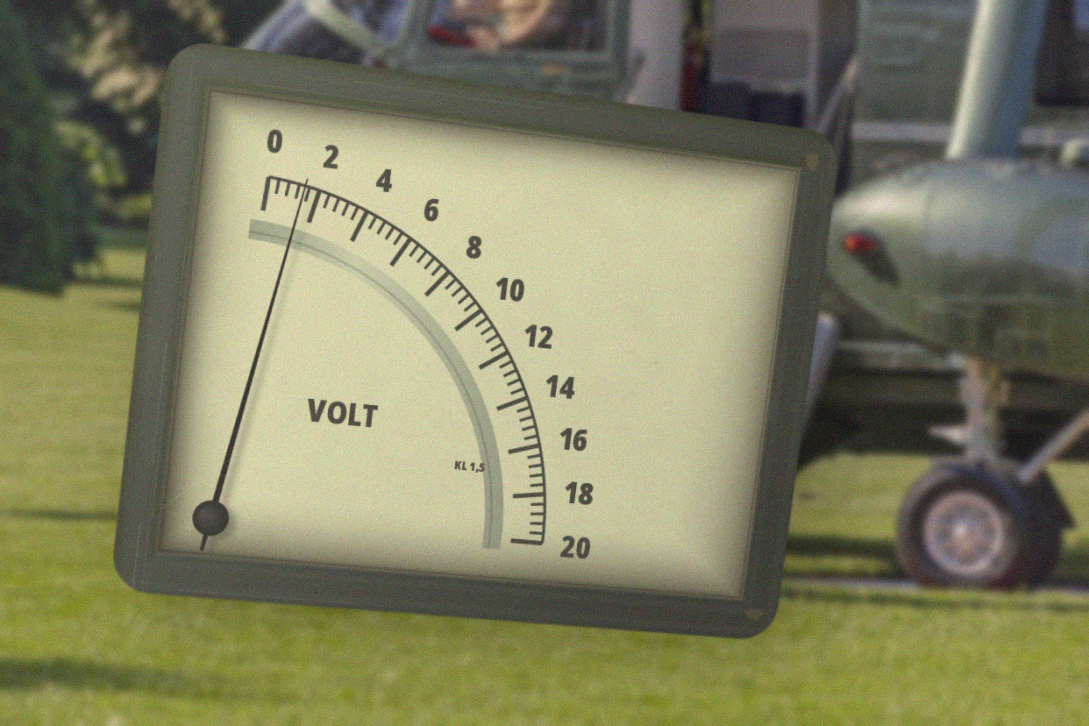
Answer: 1.4 (V)
